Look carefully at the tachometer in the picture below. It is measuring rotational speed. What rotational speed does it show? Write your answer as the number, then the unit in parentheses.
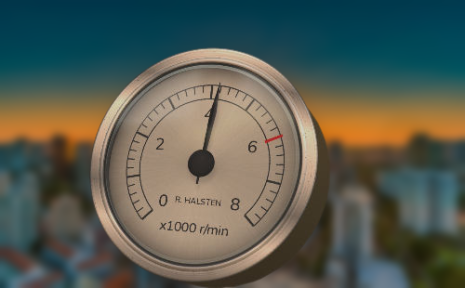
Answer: 4200 (rpm)
